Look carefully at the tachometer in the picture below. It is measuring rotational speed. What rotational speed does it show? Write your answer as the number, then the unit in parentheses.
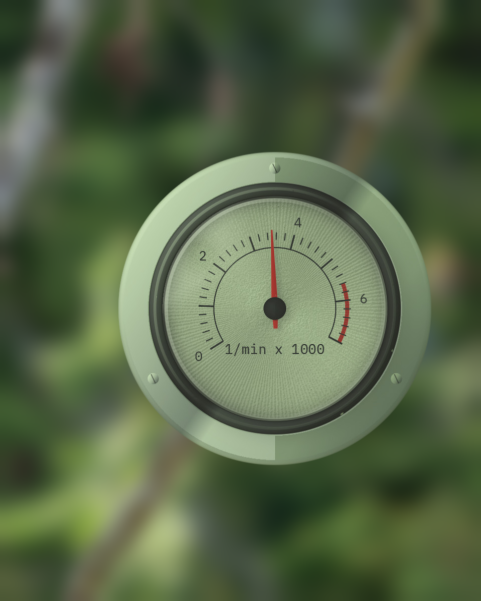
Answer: 3500 (rpm)
